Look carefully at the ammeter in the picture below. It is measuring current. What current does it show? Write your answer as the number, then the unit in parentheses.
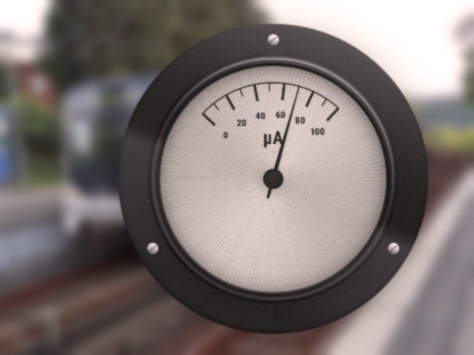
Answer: 70 (µA)
